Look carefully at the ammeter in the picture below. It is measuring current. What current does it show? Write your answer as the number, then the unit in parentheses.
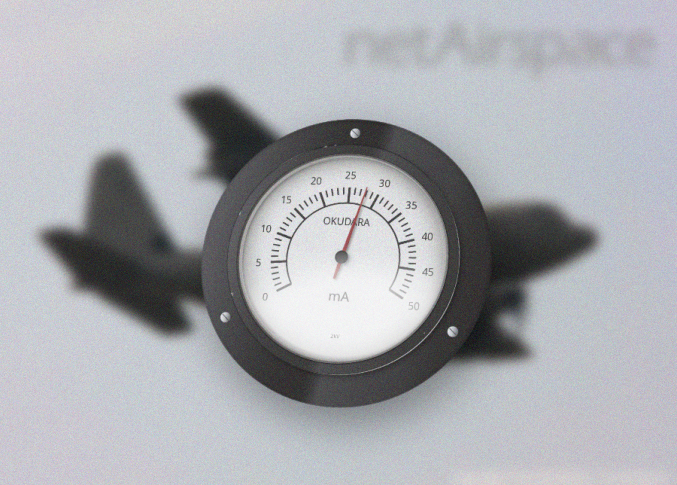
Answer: 28 (mA)
